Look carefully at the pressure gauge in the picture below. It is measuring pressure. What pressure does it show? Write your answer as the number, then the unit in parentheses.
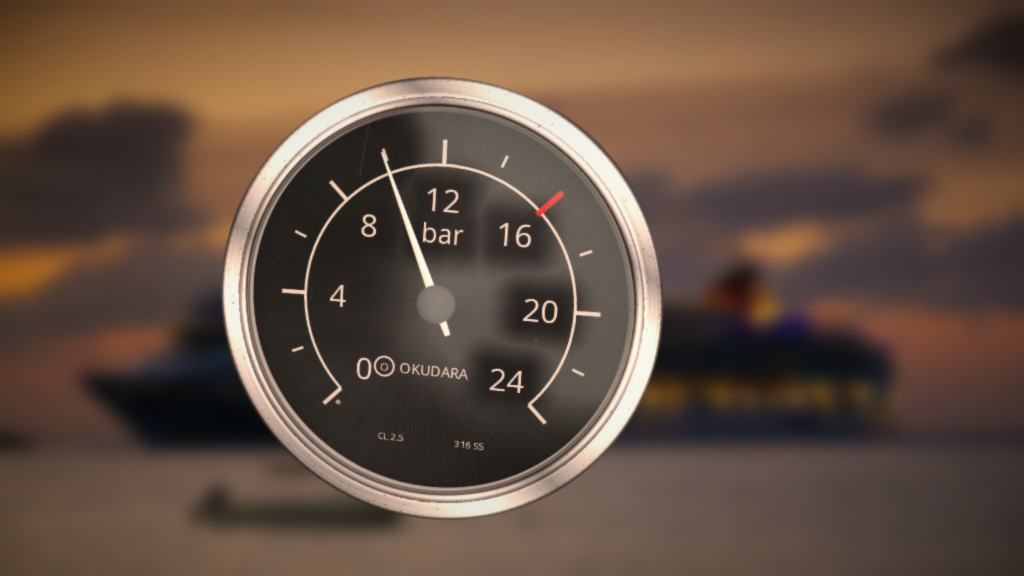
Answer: 10 (bar)
